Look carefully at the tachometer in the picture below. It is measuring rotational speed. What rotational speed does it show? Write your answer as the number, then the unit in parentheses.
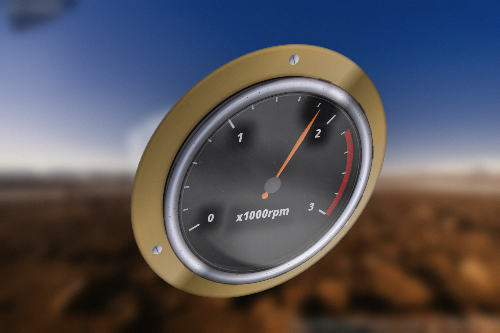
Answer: 1800 (rpm)
